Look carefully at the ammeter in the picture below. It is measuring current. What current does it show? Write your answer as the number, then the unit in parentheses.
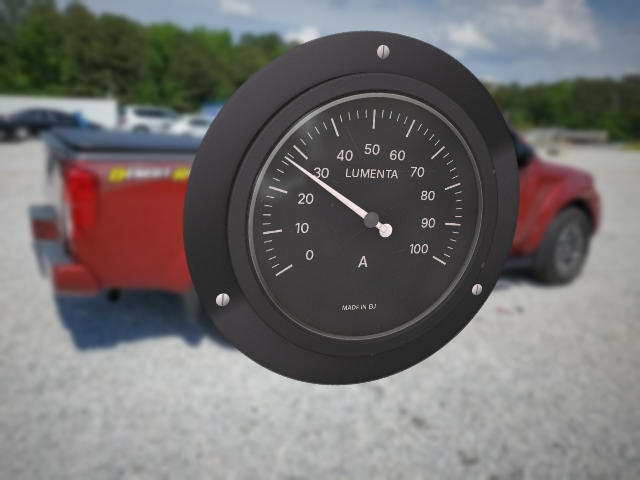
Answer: 27 (A)
